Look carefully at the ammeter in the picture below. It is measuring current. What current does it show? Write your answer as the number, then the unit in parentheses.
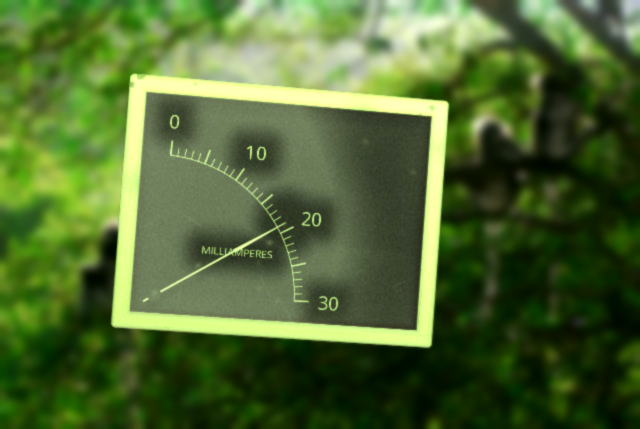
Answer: 19 (mA)
